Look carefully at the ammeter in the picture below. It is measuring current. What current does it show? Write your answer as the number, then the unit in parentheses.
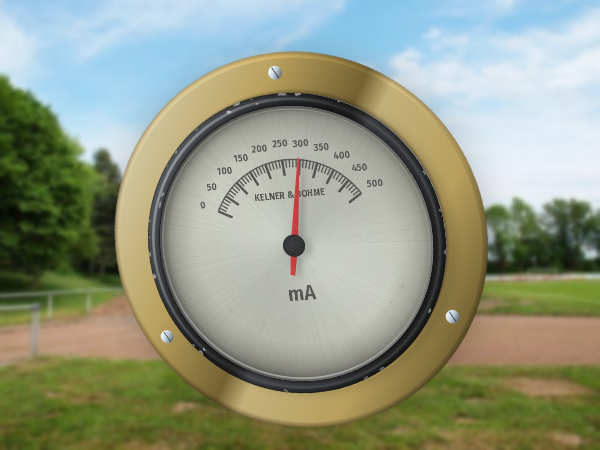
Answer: 300 (mA)
